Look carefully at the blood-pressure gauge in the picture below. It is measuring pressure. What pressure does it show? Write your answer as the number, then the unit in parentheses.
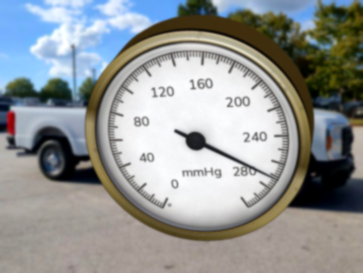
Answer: 270 (mmHg)
